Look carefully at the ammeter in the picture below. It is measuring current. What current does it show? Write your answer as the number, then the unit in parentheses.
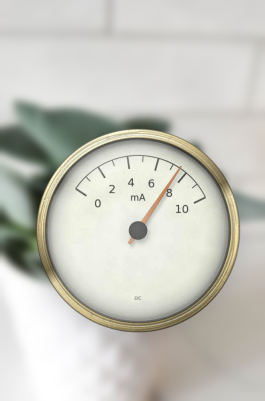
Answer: 7.5 (mA)
